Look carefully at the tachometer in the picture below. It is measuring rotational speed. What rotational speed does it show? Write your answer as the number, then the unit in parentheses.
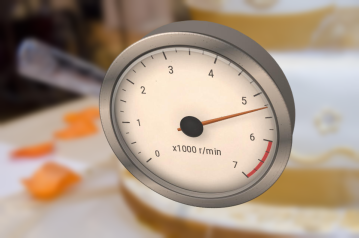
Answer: 5250 (rpm)
